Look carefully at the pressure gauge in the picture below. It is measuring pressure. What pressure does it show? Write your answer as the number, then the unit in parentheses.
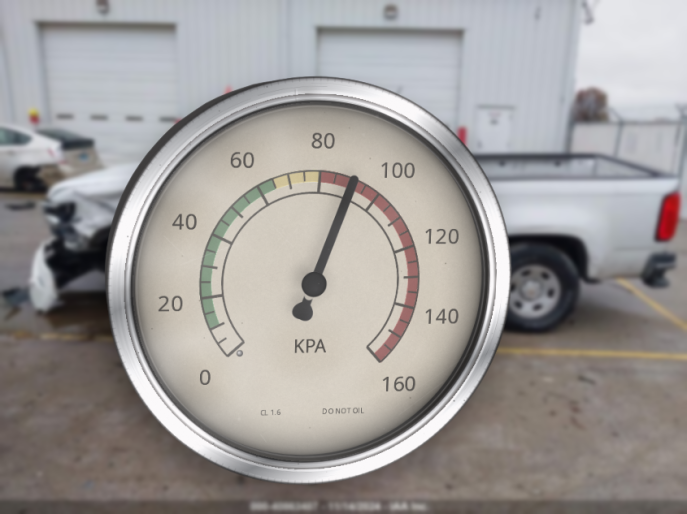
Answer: 90 (kPa)
